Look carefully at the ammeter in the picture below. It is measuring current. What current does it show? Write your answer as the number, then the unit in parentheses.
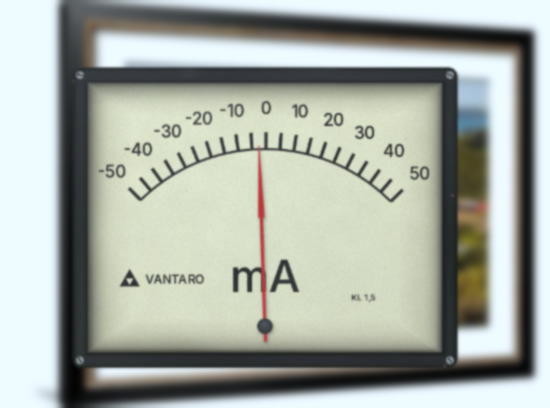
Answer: -2.5 (mA)
